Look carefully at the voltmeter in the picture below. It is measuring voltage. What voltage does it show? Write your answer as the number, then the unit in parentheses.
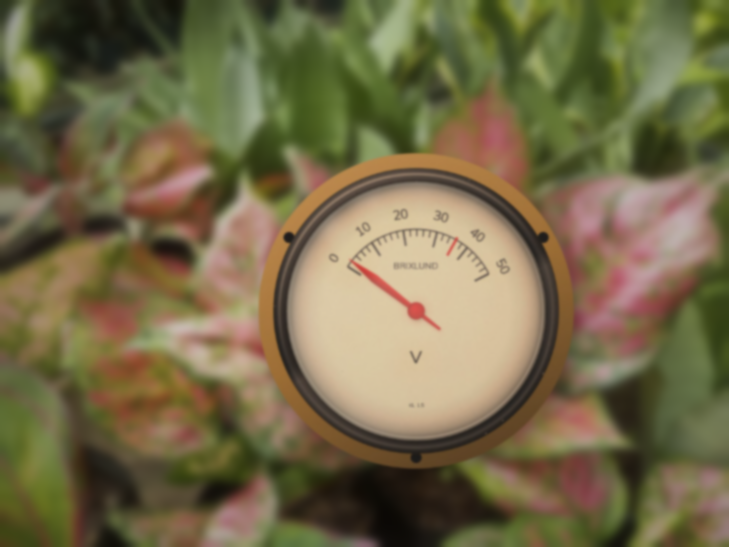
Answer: 2 (V)
